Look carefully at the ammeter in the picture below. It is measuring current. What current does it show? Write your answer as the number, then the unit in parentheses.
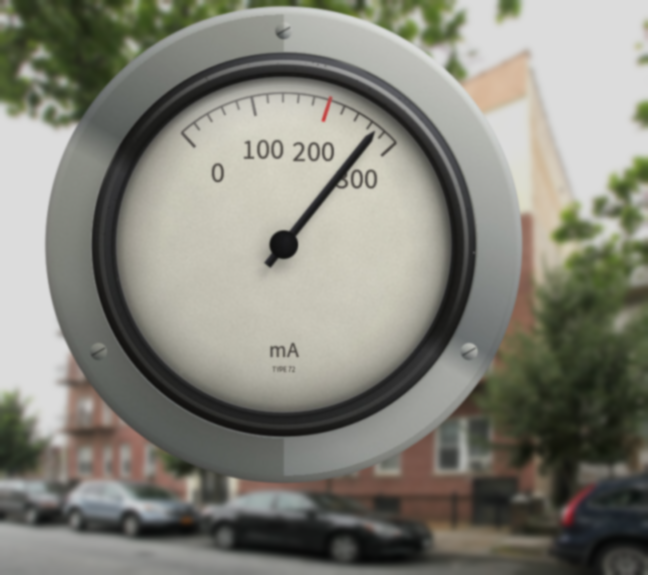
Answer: 270 (mA)
